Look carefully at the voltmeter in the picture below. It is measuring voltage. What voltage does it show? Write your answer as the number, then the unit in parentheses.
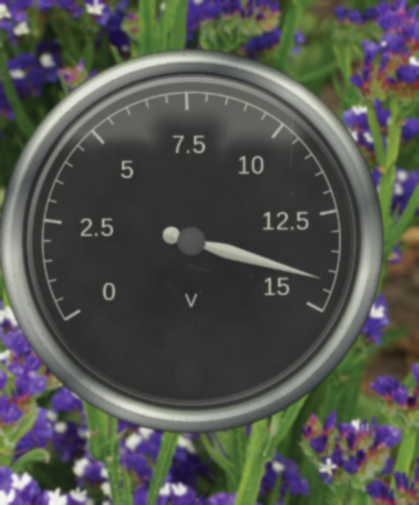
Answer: 14.25 (V)
